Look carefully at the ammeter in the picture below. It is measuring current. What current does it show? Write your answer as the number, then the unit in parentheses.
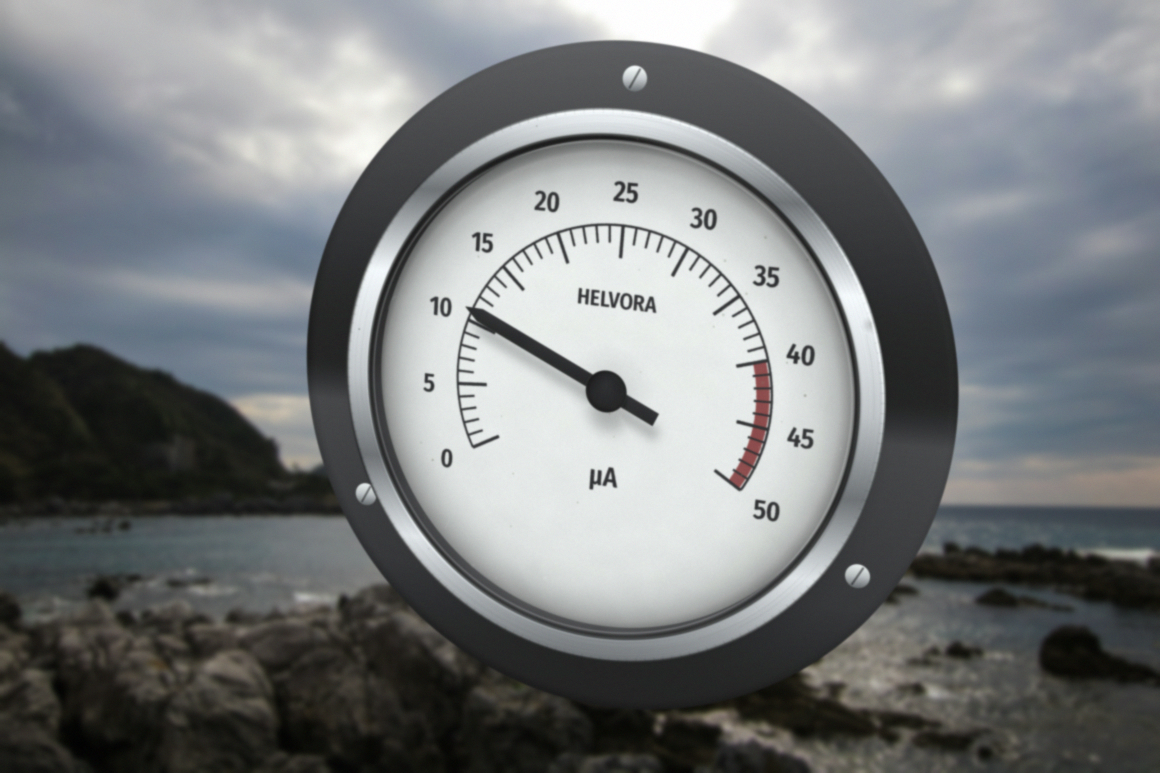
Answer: 11 (µA)
